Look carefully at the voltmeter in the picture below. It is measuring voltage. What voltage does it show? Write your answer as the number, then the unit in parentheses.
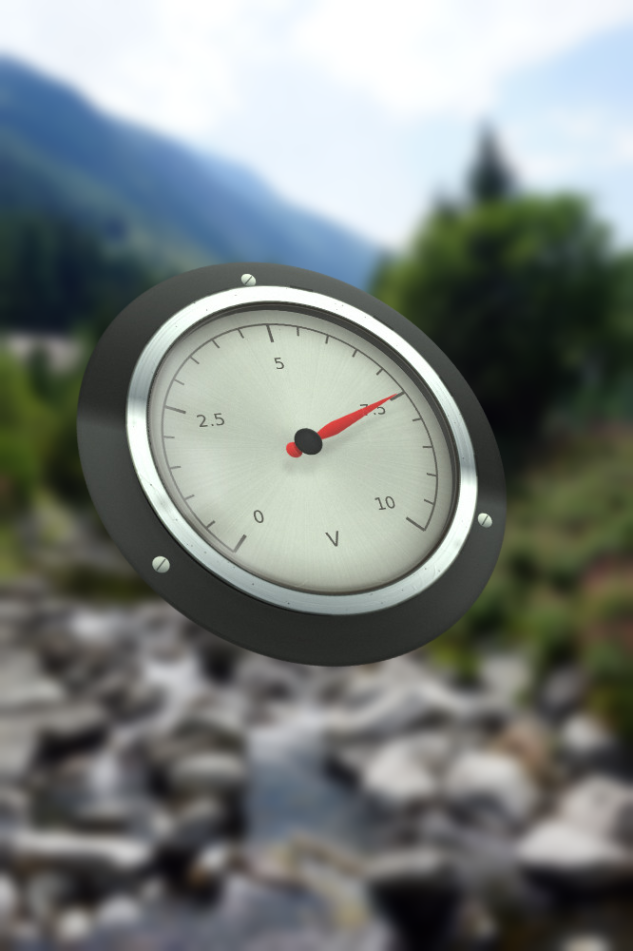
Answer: 7.5 (V)
